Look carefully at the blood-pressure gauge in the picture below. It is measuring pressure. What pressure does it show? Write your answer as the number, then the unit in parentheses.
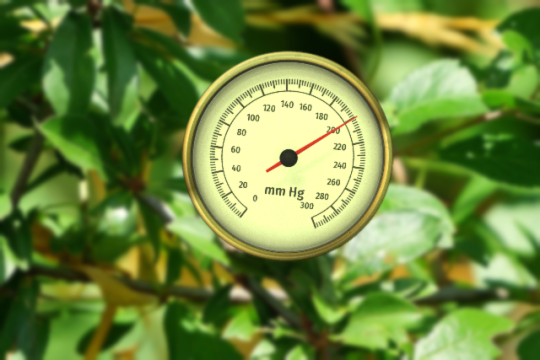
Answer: 200 (mmHg)
